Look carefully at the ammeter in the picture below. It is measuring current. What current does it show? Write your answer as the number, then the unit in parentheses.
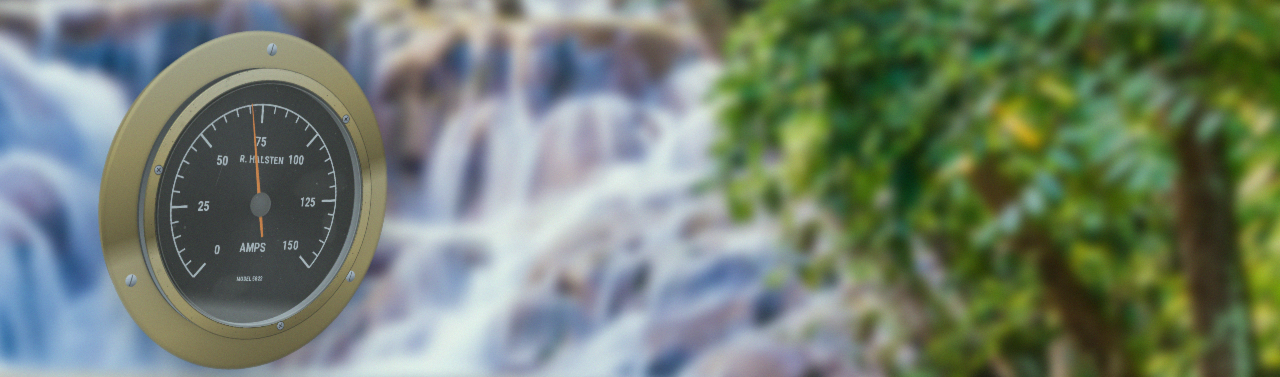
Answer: 70 (A)
